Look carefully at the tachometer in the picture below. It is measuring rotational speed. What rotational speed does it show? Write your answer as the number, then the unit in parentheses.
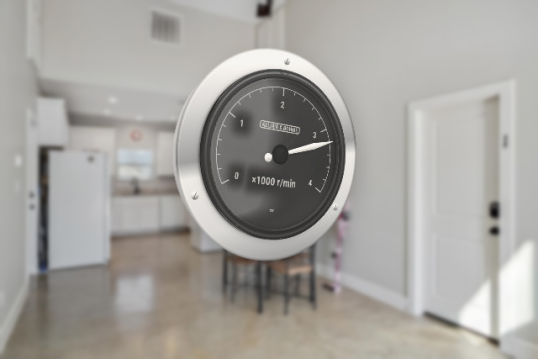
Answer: 3200 (rpm)
